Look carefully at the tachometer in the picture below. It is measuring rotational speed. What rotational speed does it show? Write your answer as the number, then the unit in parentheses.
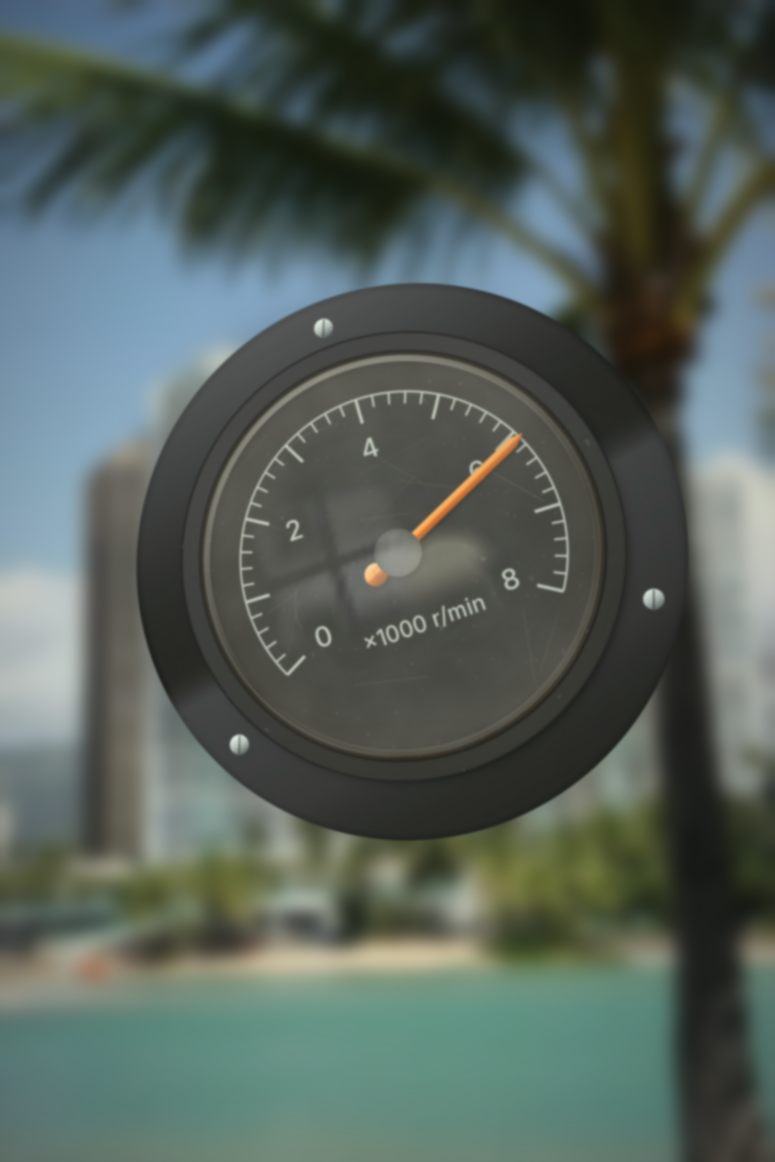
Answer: 6100 (rpm)
